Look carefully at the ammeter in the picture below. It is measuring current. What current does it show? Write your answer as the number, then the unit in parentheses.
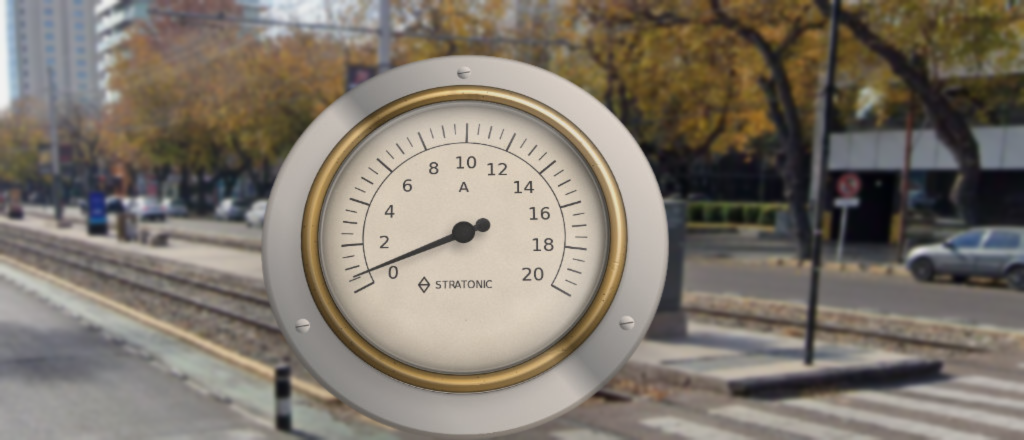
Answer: 0.5 (A)
